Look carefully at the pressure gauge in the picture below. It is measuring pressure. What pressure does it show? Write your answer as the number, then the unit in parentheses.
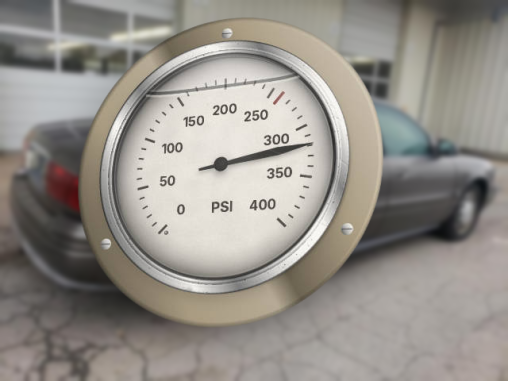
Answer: 320 (psi)
